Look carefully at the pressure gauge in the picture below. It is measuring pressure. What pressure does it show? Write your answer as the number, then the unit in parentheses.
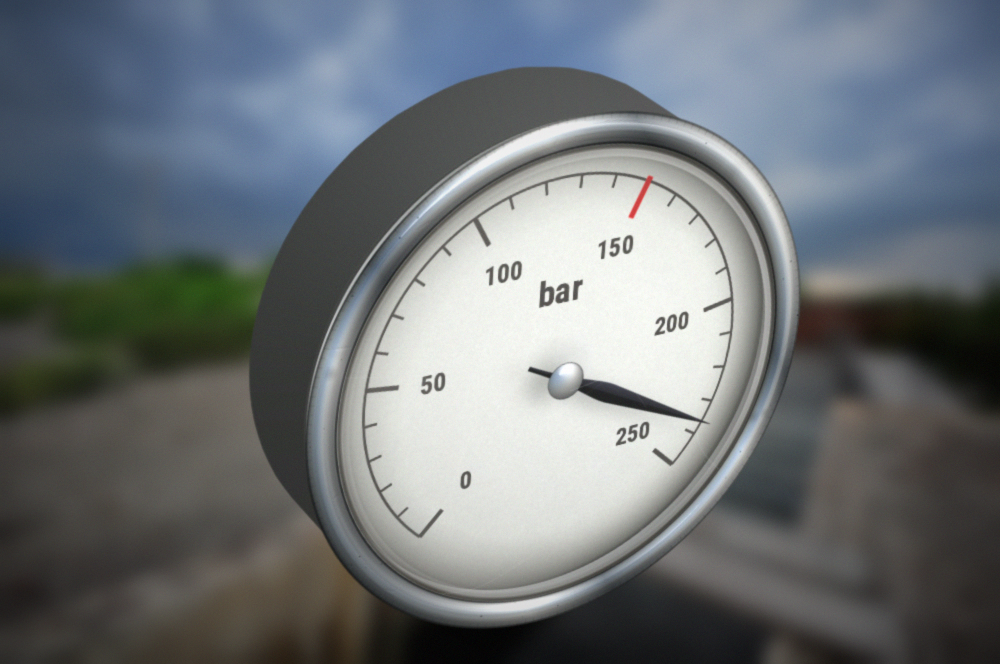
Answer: 235 (bar)
